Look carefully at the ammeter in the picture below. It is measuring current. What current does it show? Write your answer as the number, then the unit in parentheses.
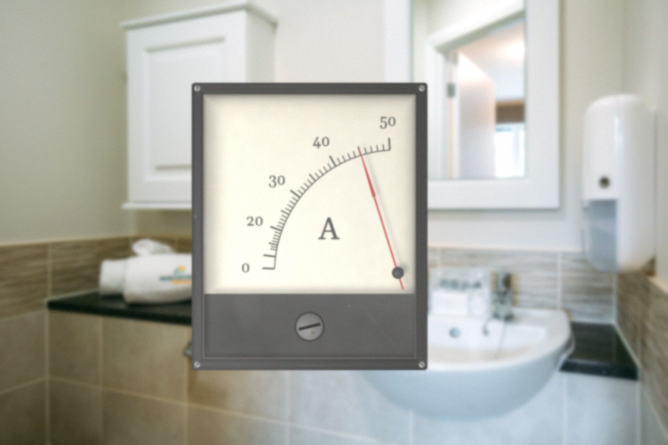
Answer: 45 (A)
